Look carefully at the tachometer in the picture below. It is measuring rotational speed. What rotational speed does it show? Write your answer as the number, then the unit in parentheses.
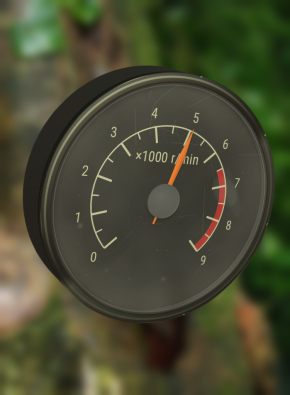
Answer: 5000 (rpm)
